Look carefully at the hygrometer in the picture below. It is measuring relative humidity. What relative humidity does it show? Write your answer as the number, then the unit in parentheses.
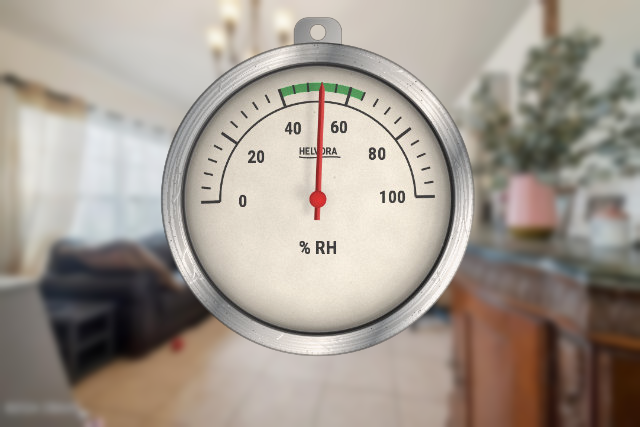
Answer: 52 (%)
